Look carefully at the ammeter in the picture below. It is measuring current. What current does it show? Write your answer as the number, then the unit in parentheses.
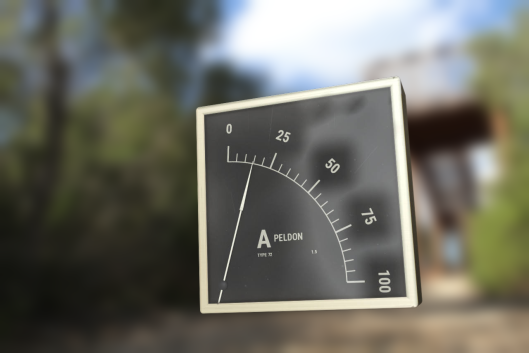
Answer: 15 (A)
